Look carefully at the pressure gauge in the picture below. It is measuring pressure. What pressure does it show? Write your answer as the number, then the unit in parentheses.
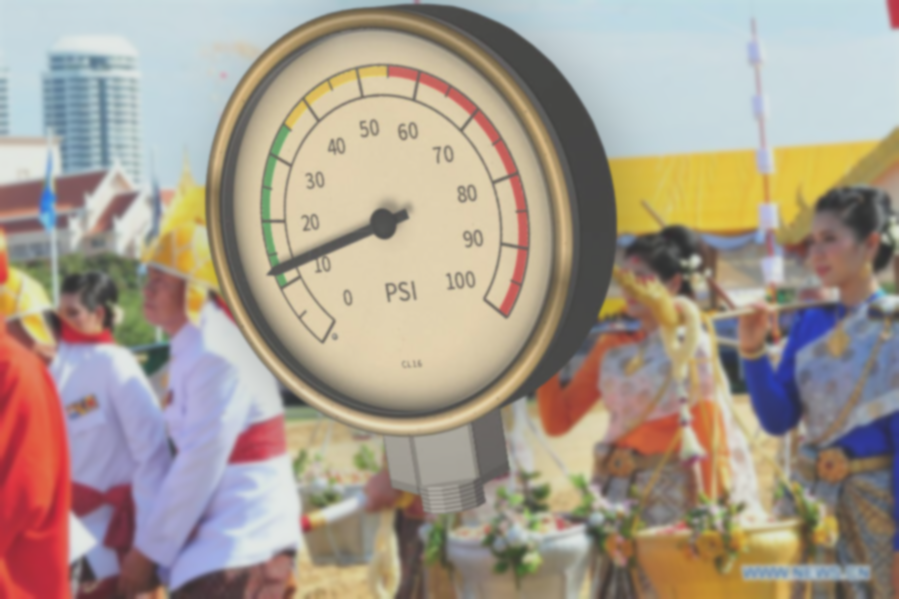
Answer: 12.5 (psi)
